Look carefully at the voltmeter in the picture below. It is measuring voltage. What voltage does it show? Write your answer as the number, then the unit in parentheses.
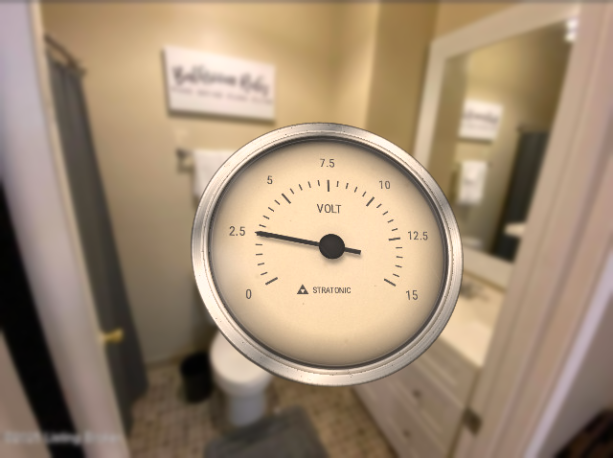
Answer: 2.5 (V)
